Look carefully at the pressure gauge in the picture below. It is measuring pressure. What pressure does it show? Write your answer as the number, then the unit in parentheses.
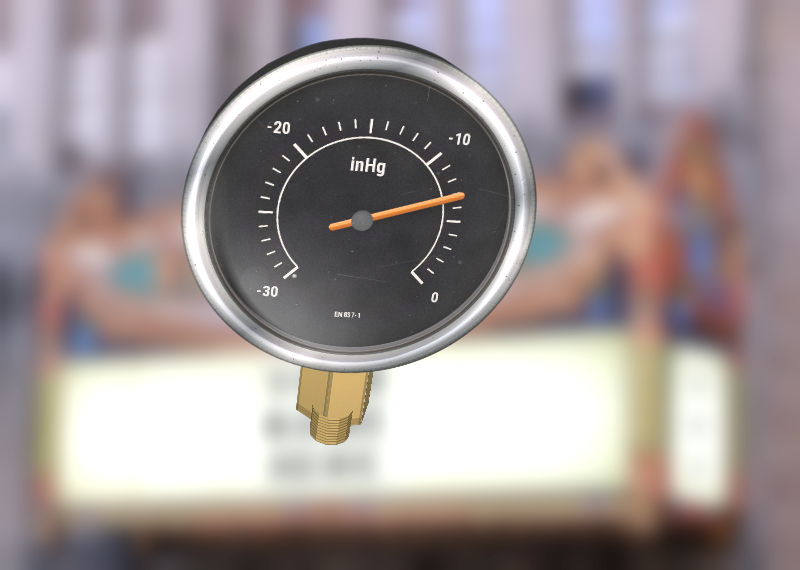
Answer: -7 (inHg)
